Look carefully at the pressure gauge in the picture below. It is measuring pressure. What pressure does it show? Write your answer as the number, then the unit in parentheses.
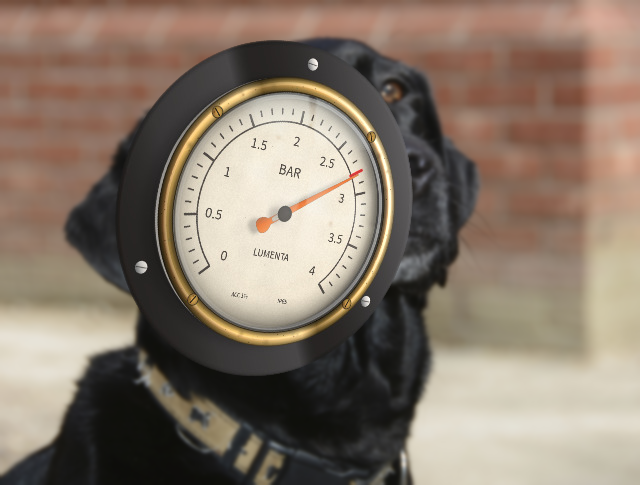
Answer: 2.8 (bar)
